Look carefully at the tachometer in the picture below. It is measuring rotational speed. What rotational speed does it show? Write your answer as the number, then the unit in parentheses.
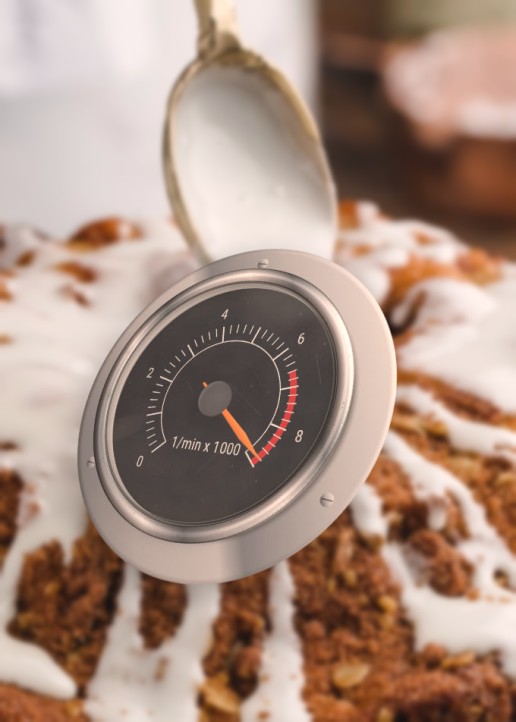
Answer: 8800 (rpm)
